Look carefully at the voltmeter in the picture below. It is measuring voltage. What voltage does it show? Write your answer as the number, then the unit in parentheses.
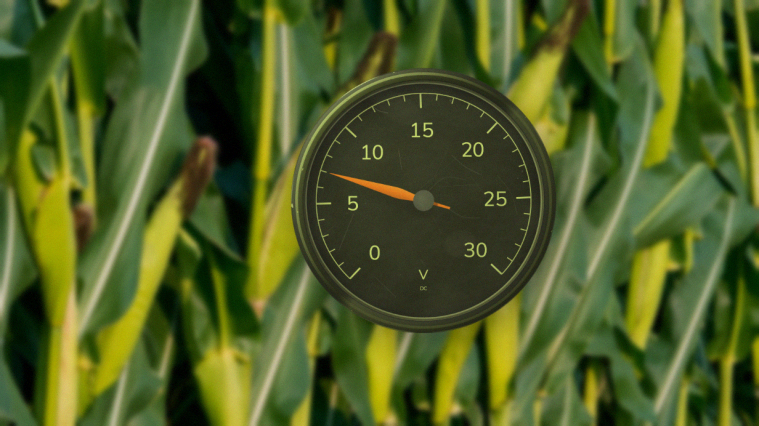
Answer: 7 (V)
